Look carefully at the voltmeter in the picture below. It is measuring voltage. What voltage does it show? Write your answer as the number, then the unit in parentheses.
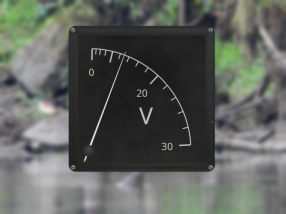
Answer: 13 (V)
